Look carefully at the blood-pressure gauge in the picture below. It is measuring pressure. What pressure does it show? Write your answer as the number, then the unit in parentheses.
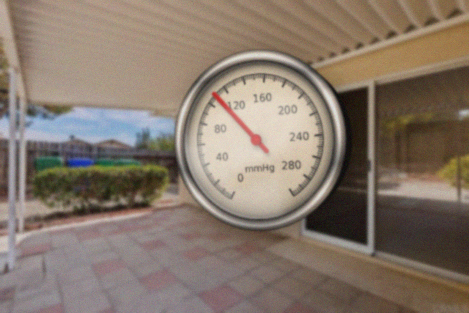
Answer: 110 (mmHg)
